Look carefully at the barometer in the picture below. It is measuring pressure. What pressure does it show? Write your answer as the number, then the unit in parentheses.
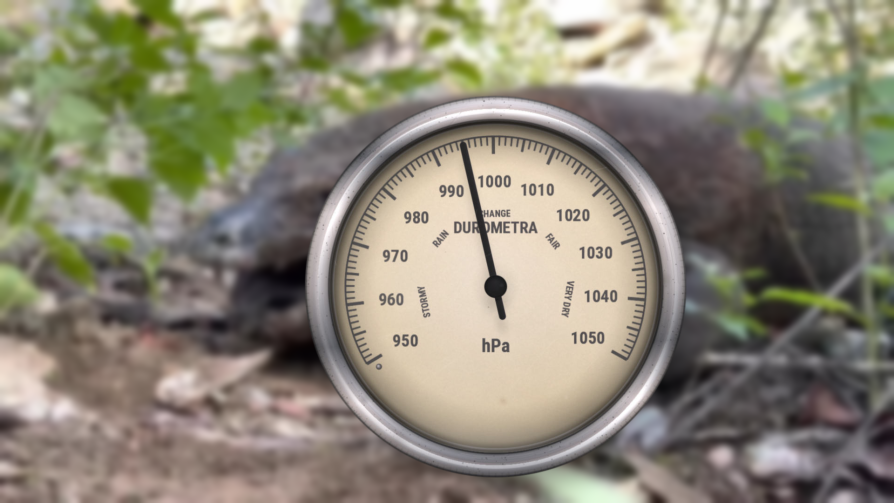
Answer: 995 (hPa)
